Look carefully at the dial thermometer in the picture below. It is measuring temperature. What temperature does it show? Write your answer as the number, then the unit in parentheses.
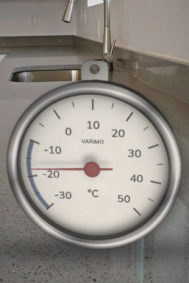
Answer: -17.5 (°C)
